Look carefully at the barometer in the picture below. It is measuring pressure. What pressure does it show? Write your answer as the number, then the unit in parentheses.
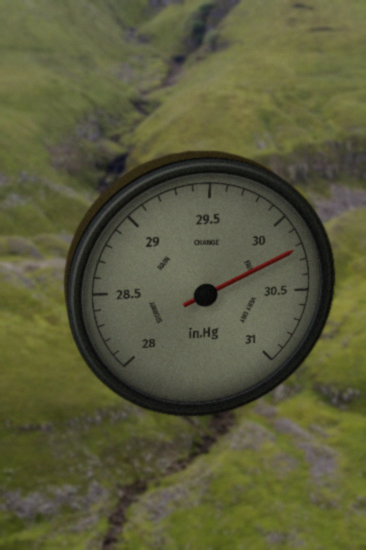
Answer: 30.2 (inHg)
